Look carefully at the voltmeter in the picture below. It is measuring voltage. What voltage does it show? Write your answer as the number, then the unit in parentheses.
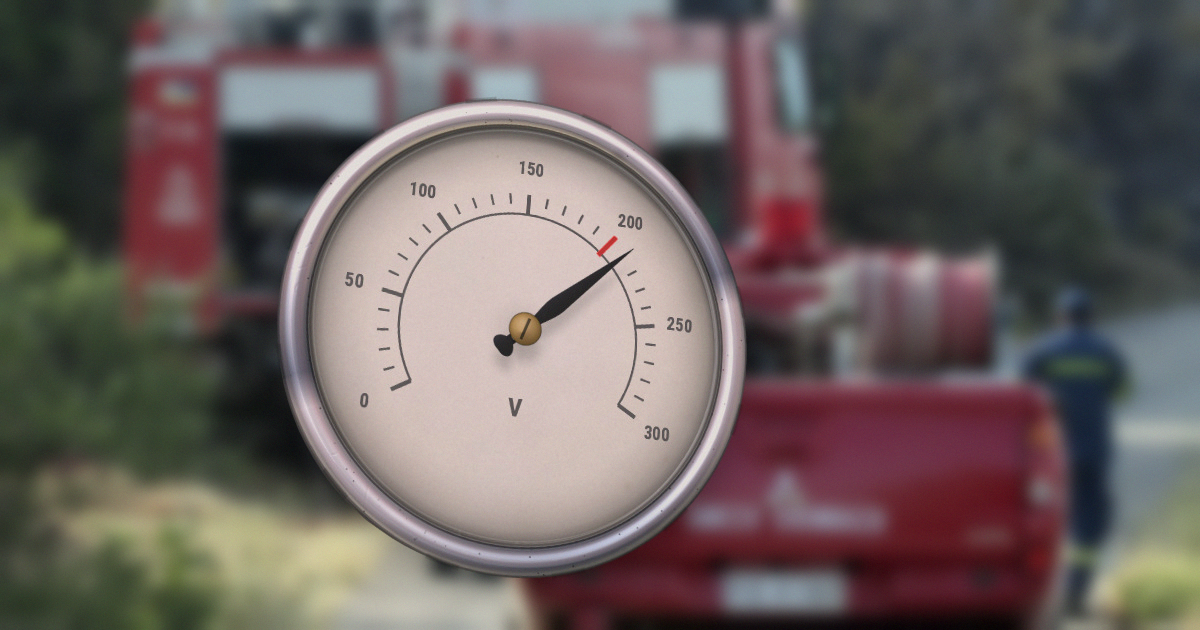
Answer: 210 (V)
